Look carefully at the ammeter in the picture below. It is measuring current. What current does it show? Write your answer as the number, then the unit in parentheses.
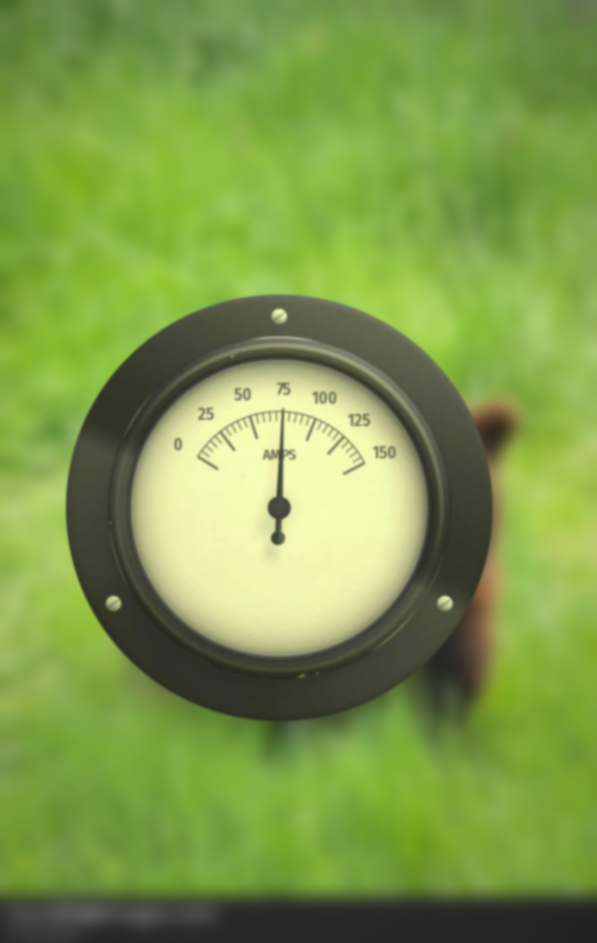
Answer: 75 (A)
